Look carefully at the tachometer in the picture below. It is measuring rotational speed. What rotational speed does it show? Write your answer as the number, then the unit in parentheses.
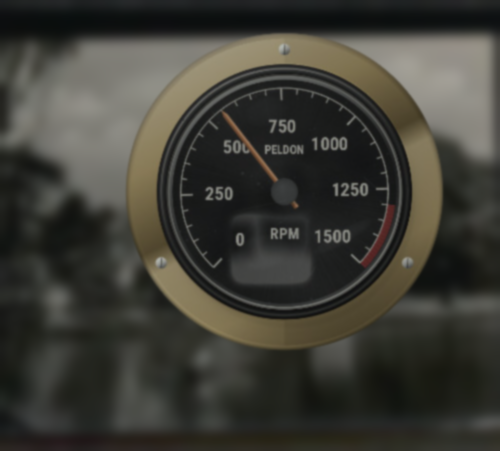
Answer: 550 (rpm)
